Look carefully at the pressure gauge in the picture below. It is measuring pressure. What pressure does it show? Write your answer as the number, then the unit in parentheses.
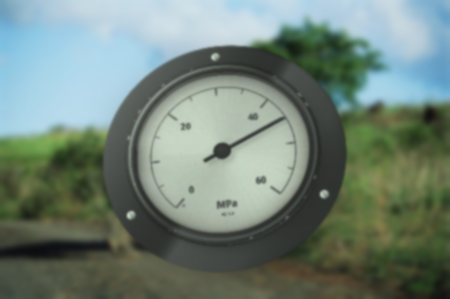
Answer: 45 (MPa)
